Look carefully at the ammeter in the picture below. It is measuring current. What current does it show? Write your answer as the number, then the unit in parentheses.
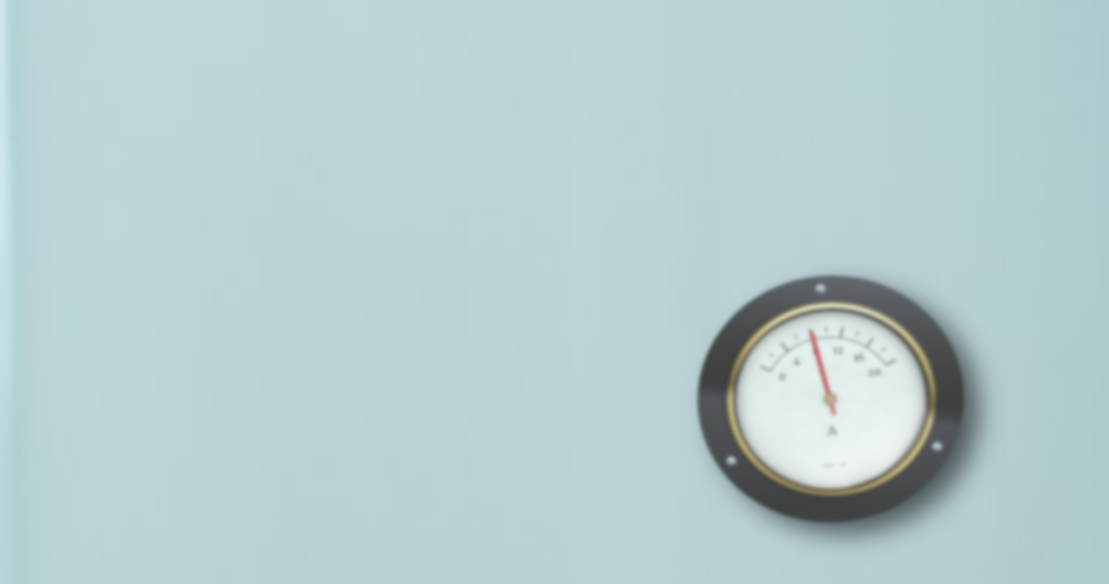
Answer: 8 (A)
